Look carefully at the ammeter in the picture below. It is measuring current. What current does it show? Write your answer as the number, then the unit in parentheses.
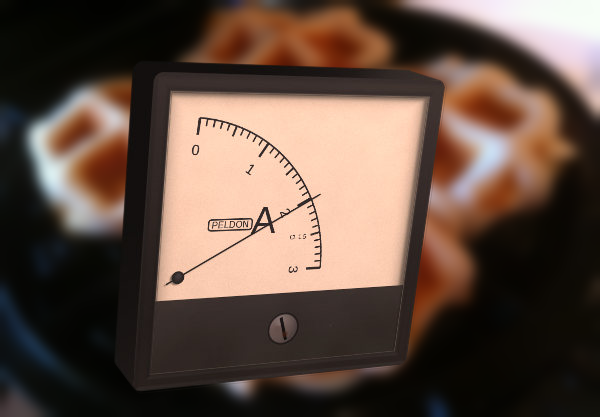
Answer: 2 (A)
